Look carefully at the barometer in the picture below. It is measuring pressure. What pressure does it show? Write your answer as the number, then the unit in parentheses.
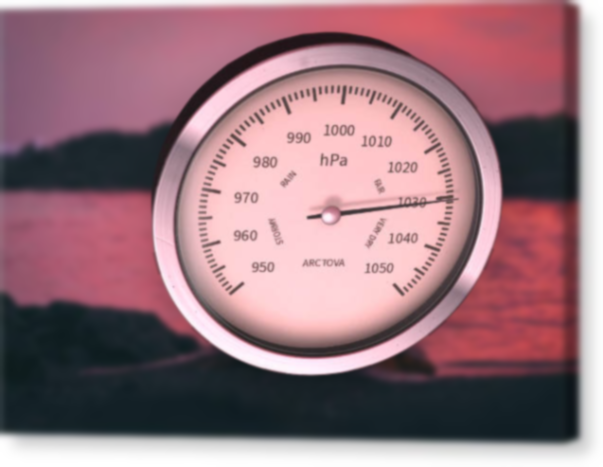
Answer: 1030 (hPa)
